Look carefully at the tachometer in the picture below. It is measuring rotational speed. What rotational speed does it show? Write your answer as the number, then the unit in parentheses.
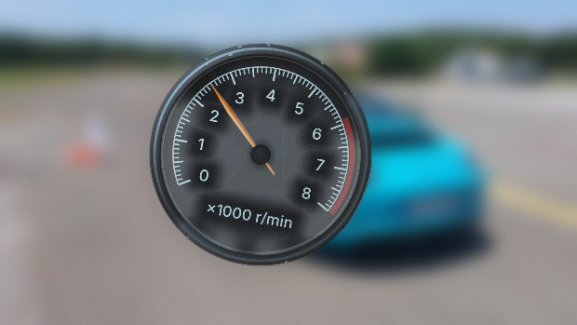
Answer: 2500 (rpm)
